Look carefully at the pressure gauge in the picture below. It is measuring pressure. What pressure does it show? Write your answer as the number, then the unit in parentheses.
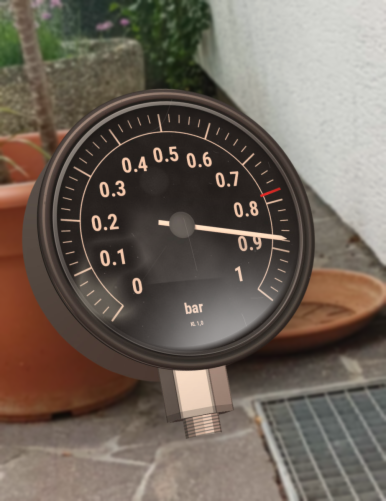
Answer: 0.88 (bar)
